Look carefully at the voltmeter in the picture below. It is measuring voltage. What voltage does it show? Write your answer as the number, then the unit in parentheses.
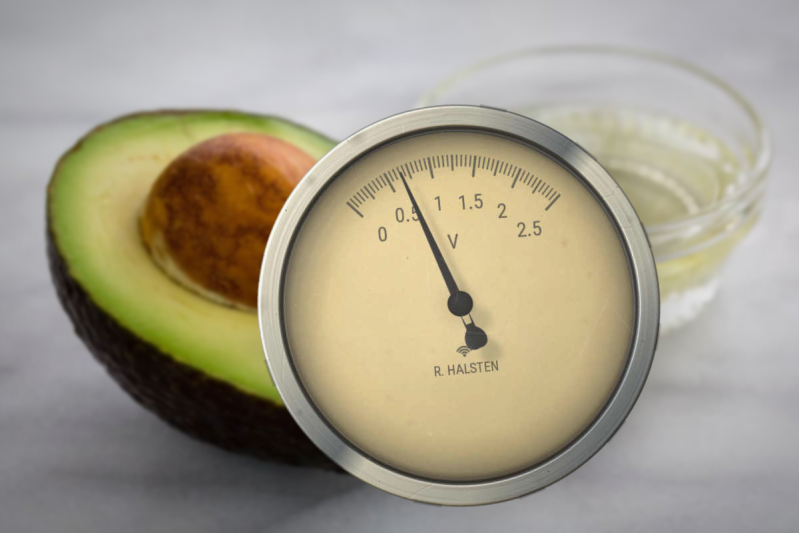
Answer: 0.65 (V)
